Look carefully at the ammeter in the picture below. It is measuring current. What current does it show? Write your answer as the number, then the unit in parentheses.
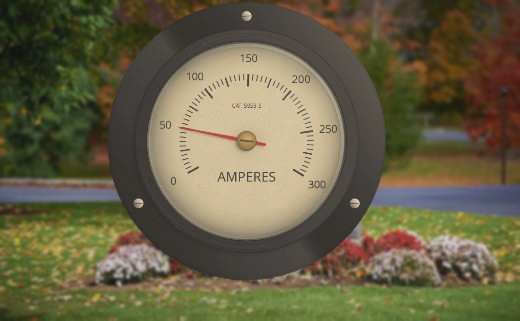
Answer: 50 (A)
